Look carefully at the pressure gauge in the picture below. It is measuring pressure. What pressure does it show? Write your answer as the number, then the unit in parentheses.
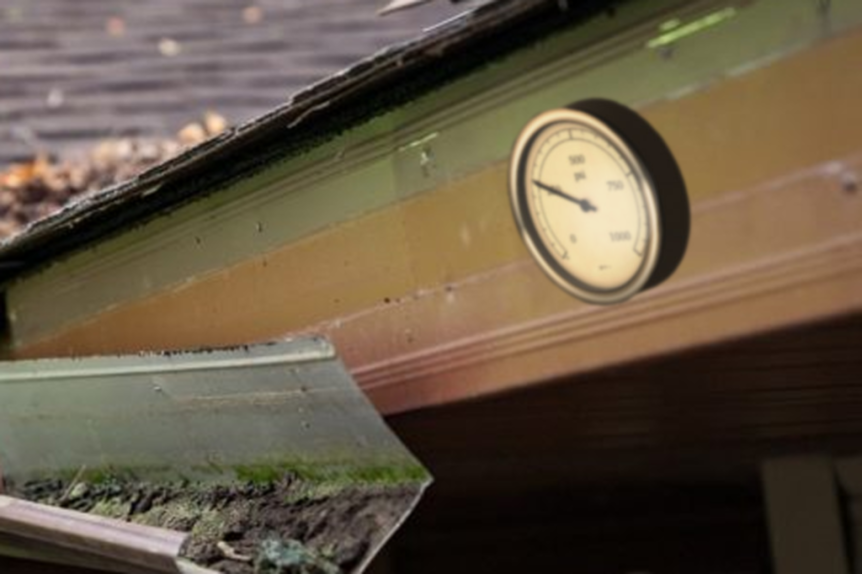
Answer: 250 (psi)
